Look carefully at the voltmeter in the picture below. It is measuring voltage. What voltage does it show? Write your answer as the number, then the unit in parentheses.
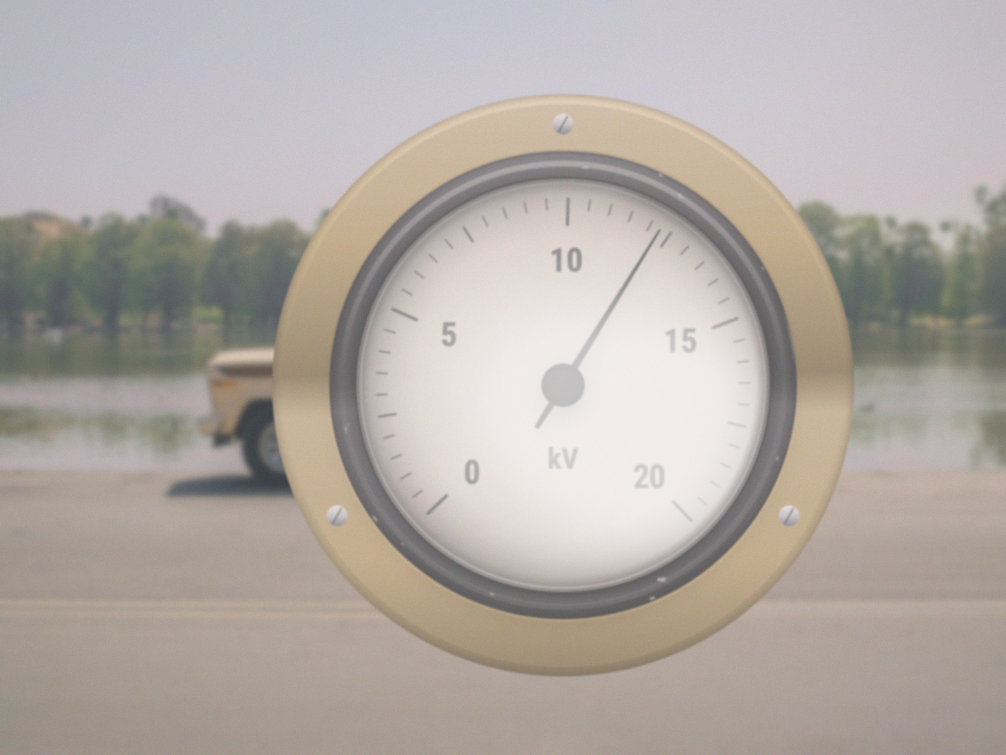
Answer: 12.25 (kV)
